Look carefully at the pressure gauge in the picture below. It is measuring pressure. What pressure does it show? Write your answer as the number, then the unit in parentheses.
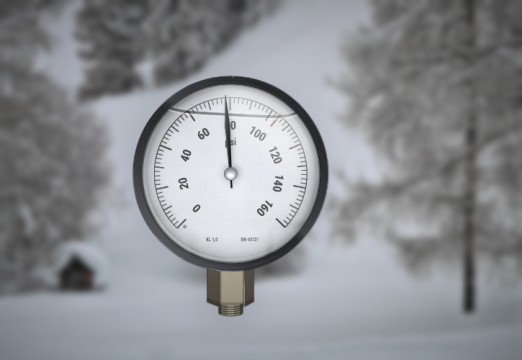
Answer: 78 (psi)
